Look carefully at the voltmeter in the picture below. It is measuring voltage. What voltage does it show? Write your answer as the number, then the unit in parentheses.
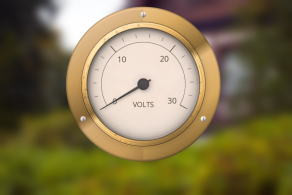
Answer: 0 (V)
